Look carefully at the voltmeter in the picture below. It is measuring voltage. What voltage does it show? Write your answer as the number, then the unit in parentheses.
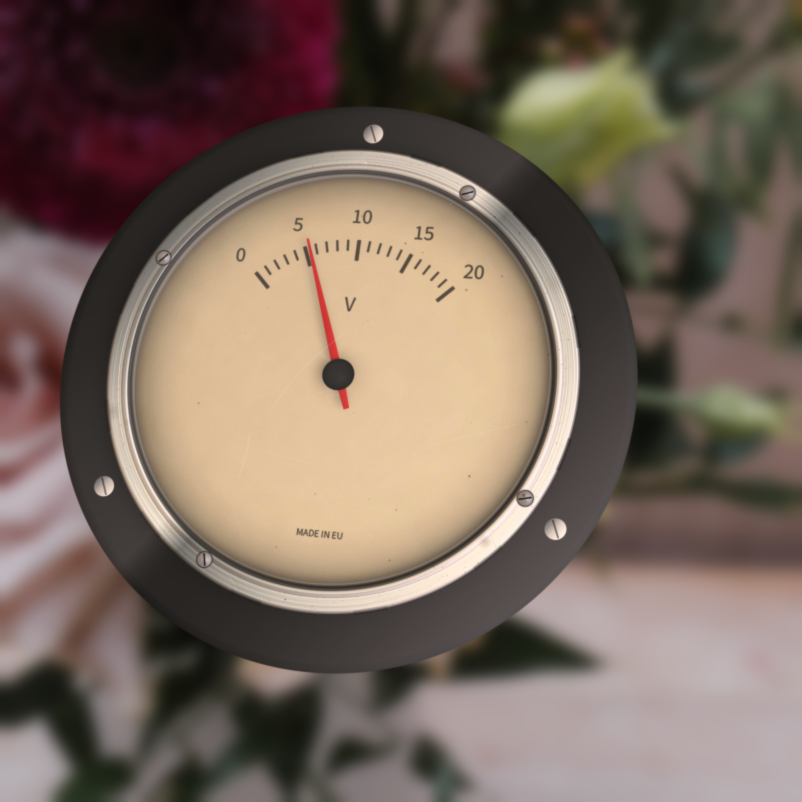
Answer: 5.5 (V)
